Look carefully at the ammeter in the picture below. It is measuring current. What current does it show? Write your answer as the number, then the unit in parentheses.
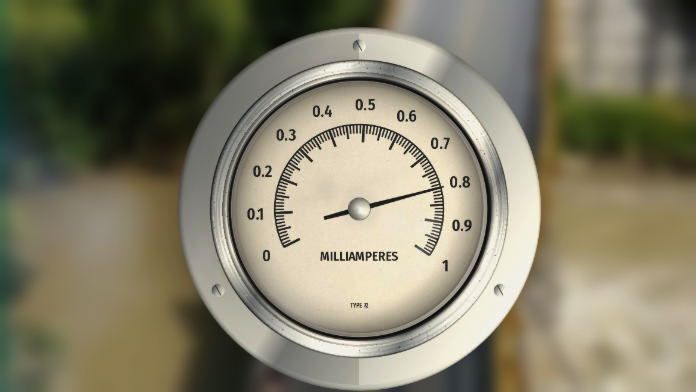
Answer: 0.8 (mA)
